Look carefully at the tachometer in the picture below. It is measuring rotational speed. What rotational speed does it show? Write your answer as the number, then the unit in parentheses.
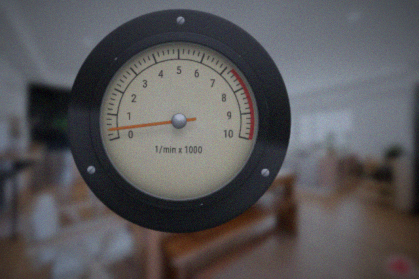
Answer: 400 (rpm)
